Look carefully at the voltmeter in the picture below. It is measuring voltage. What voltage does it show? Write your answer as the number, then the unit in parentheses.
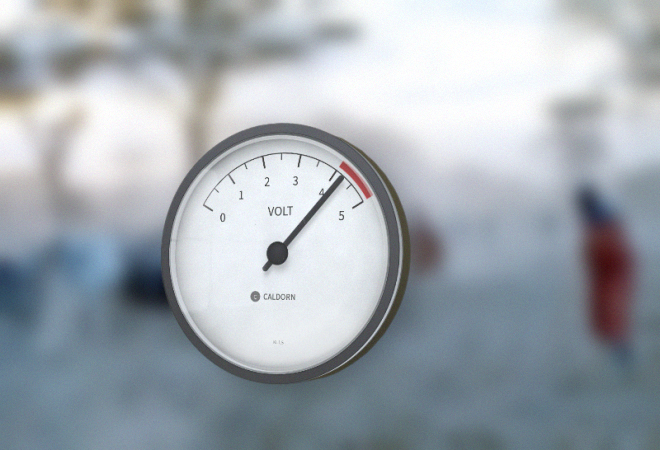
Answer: 4.25 (V)
